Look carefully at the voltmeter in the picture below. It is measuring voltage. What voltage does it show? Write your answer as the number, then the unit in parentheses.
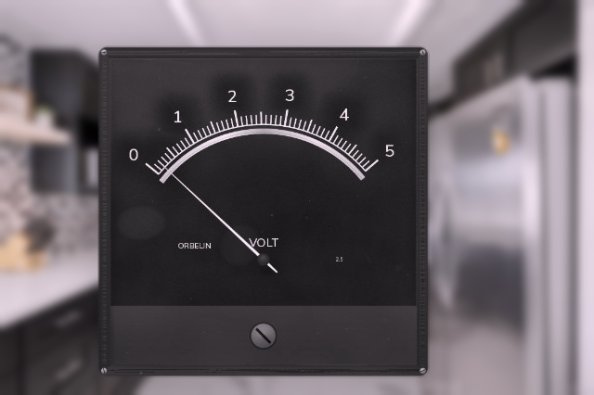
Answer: 0.2 (V)
